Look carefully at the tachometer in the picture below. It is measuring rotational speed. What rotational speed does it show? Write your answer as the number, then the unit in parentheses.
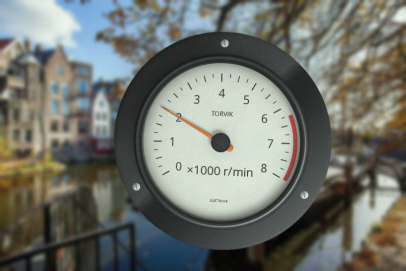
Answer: 2000 (rpm)
